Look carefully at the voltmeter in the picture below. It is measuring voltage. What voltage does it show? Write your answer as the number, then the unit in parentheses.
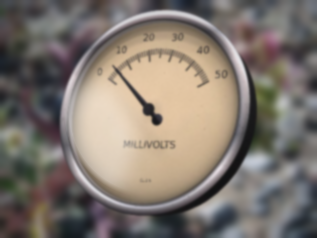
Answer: 5 (mV)
